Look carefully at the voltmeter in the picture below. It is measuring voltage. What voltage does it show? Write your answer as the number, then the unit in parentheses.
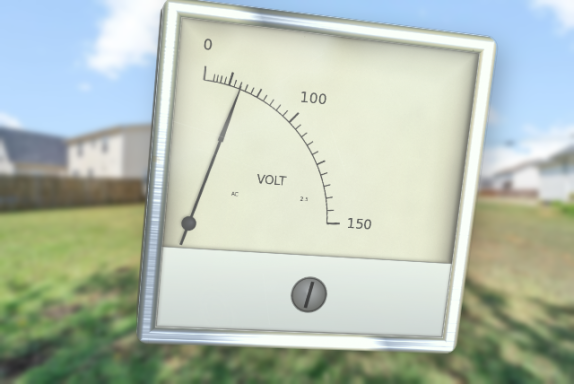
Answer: 60 (V)
